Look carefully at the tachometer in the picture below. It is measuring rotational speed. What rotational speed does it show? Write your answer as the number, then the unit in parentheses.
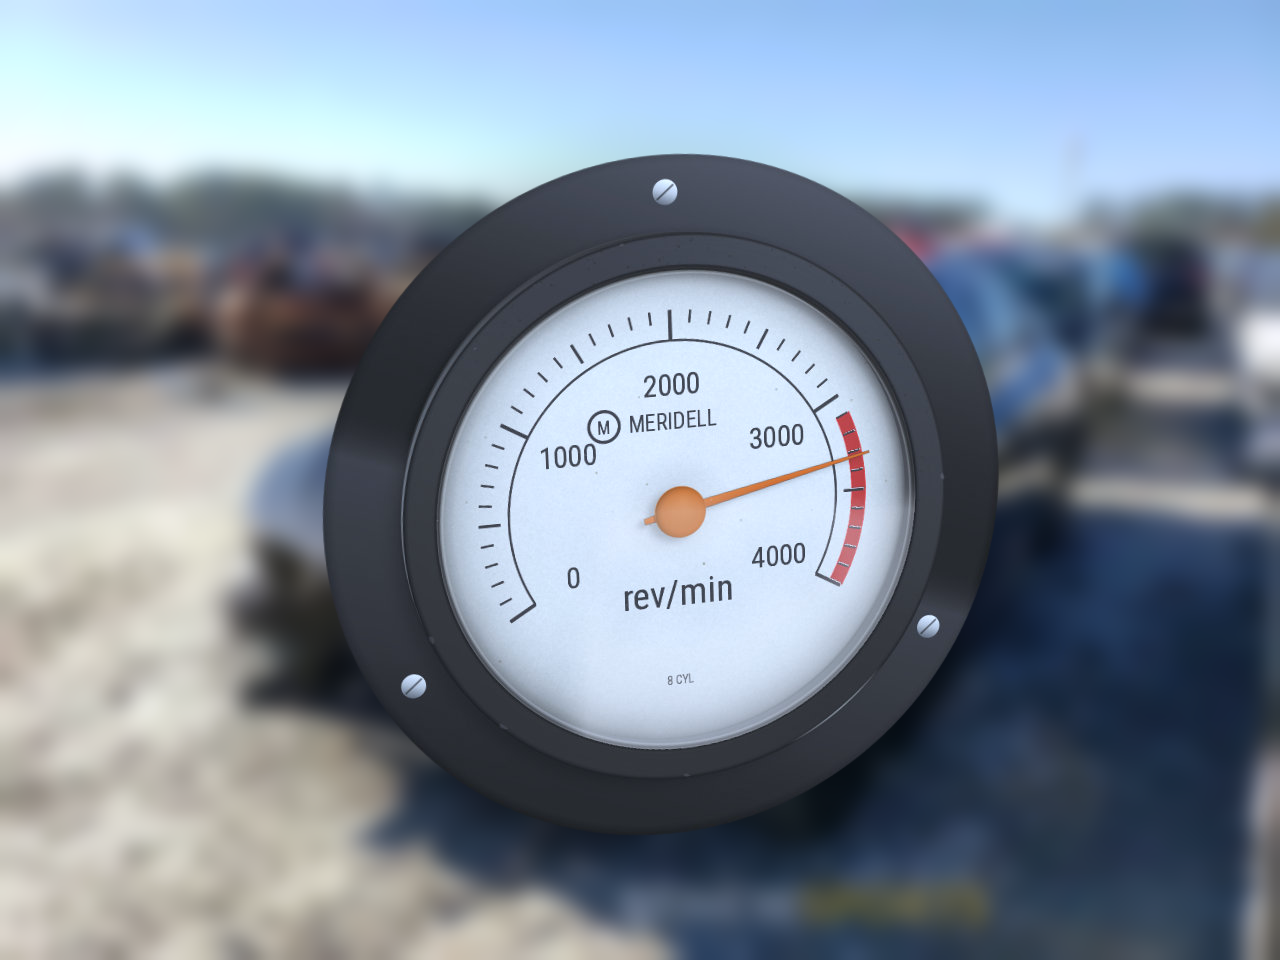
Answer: 3300 (rpm)
